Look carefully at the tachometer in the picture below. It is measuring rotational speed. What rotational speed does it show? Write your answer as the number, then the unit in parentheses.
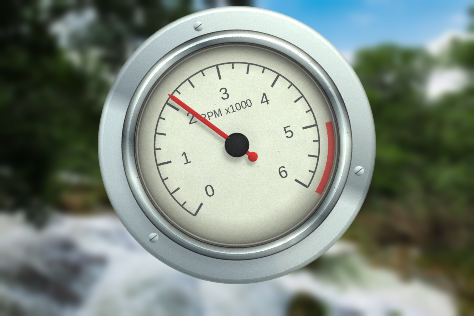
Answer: 2125 (rpm)
